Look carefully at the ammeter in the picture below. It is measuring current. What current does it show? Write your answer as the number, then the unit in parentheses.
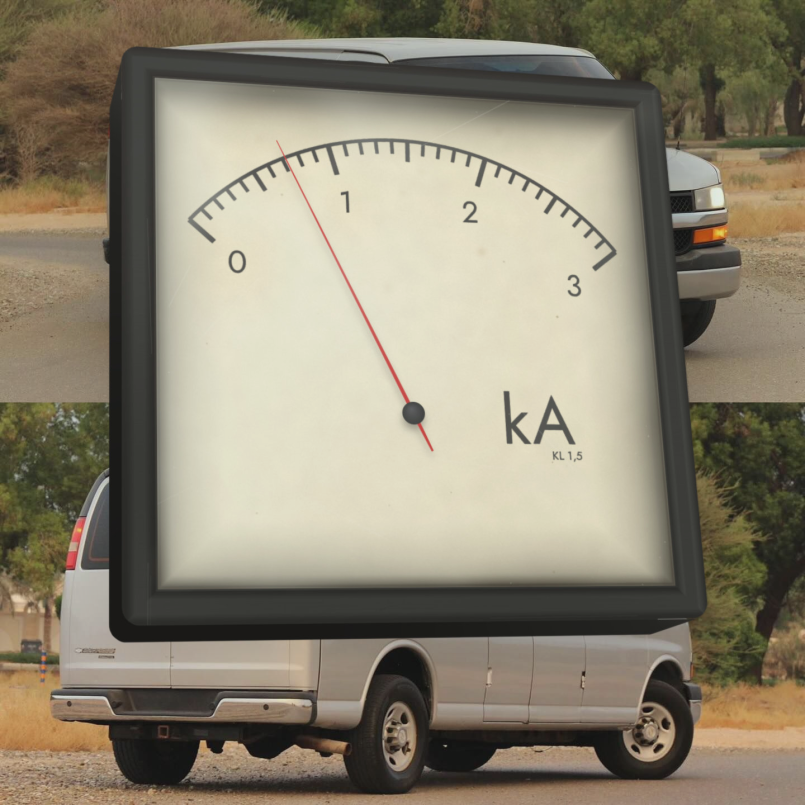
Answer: 0.7 (kA)
